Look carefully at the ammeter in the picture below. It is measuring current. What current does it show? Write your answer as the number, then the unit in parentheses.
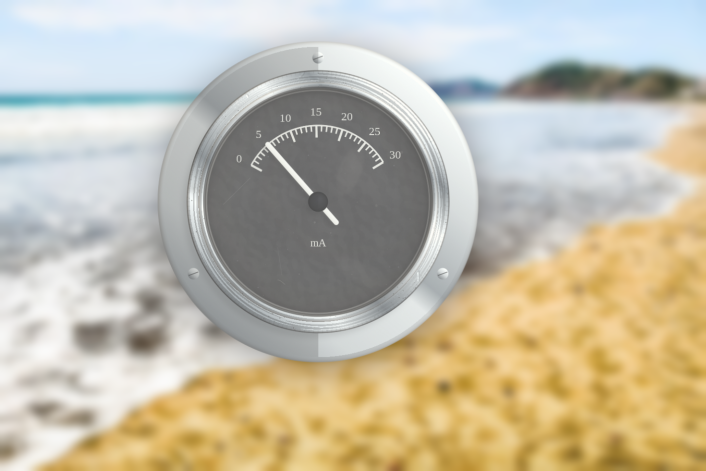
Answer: 5 (mA)
